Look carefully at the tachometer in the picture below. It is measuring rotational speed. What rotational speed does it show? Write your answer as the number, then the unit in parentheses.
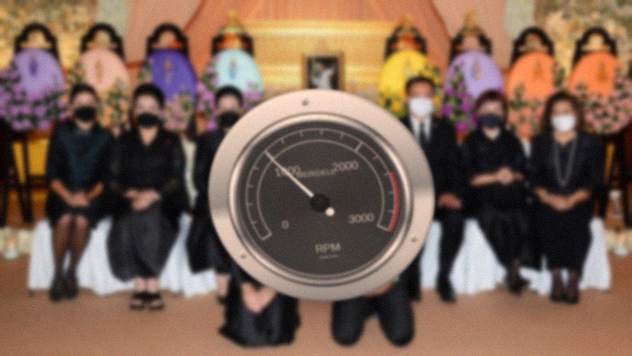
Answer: 1000 (rpm)
